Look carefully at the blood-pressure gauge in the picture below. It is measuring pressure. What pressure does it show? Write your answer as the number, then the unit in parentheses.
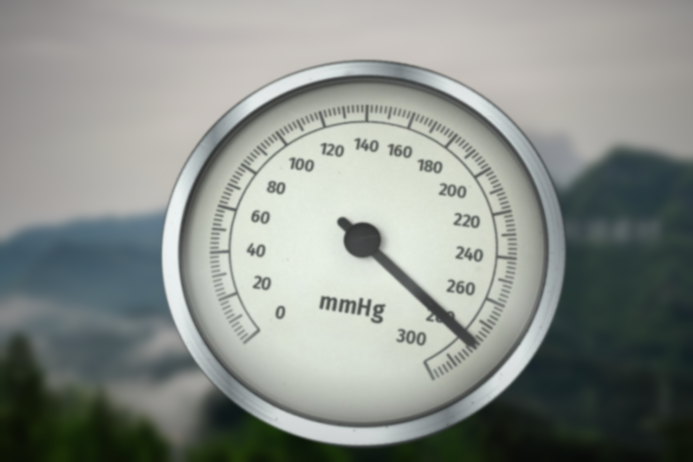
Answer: 280 (mmHg)
